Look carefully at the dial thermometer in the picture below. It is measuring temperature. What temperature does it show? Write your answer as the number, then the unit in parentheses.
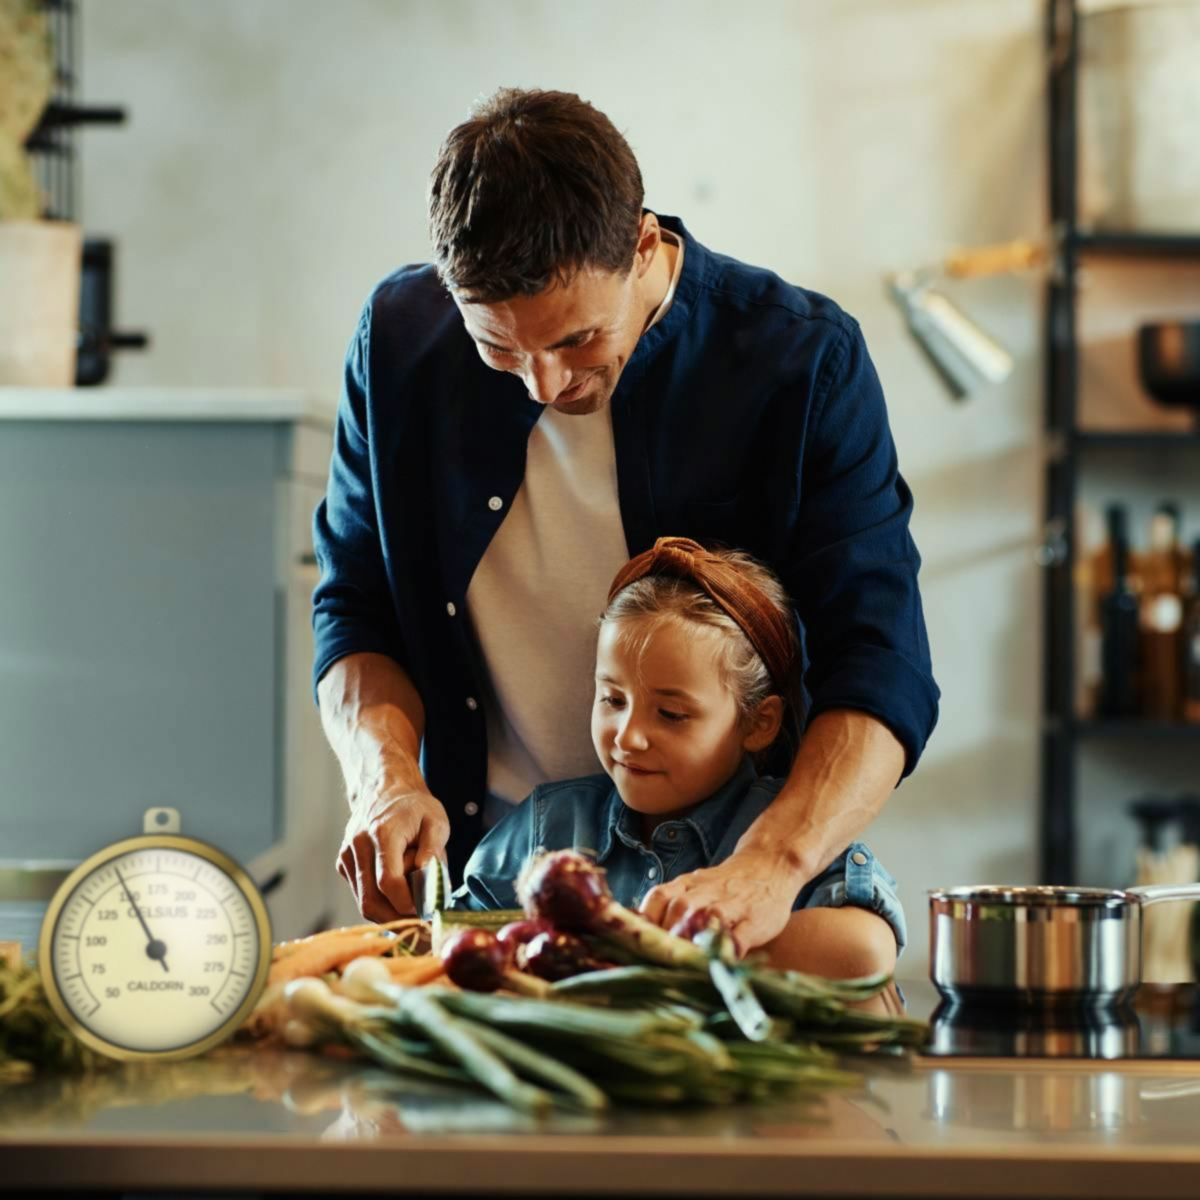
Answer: 150 (°C)
